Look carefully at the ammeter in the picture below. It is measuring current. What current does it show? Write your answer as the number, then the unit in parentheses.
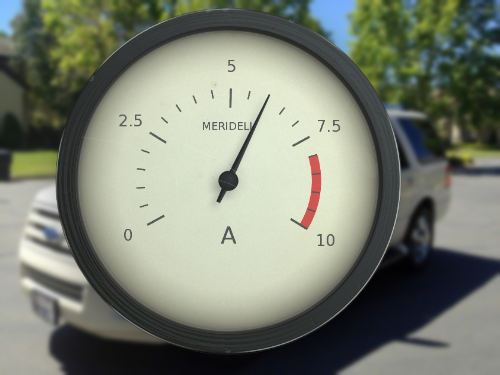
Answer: 6 (A)
